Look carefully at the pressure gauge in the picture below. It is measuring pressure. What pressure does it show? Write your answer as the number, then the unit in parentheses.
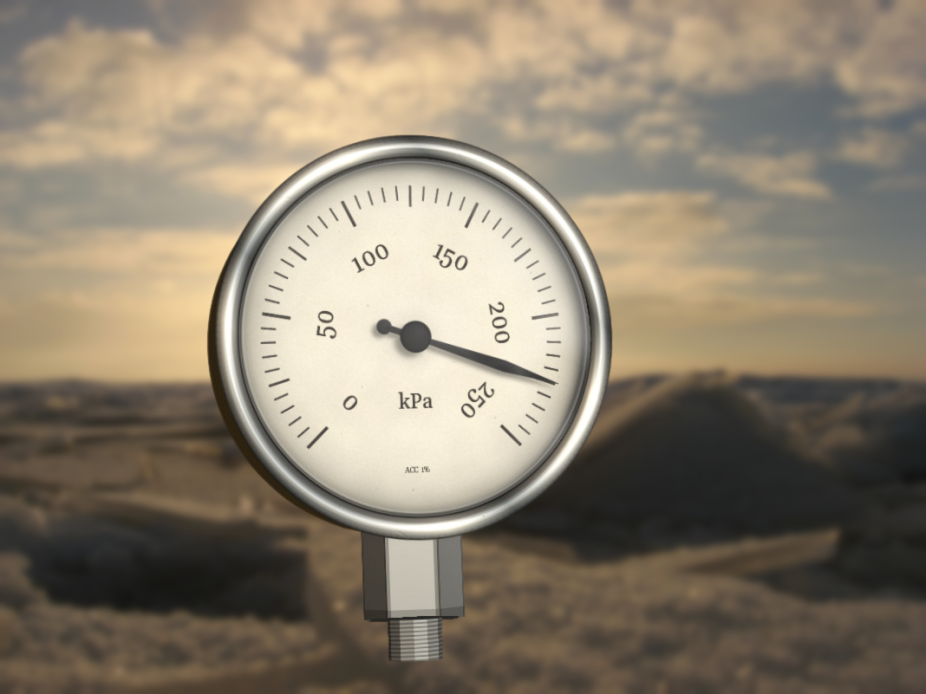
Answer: 225 (kPa)
